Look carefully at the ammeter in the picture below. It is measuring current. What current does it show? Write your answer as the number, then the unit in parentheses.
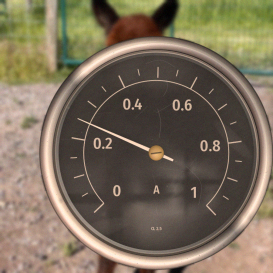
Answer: 0.25 (A)
